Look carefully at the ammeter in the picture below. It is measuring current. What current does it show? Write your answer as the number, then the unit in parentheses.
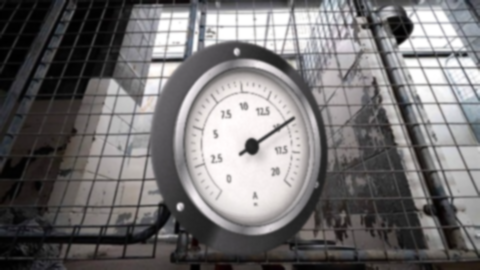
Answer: 15 (A)
